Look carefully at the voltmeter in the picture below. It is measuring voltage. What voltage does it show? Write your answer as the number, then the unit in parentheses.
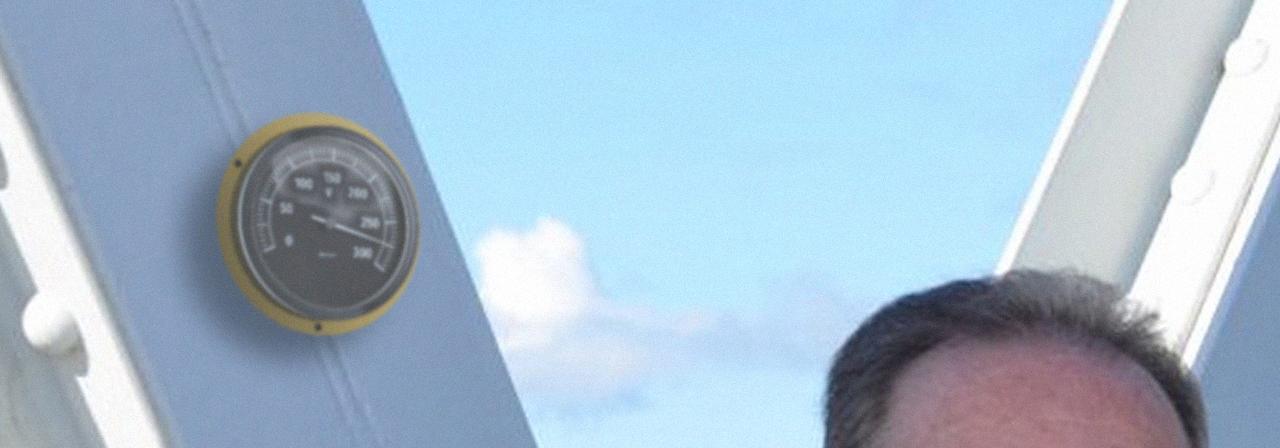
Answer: 275 (V)
